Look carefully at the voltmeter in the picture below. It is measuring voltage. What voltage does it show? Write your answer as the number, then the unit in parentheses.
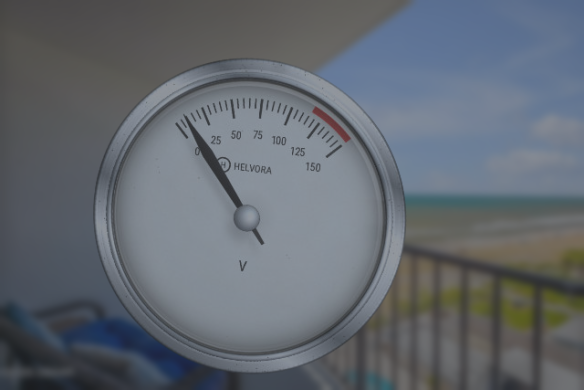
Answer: 10 (V)
